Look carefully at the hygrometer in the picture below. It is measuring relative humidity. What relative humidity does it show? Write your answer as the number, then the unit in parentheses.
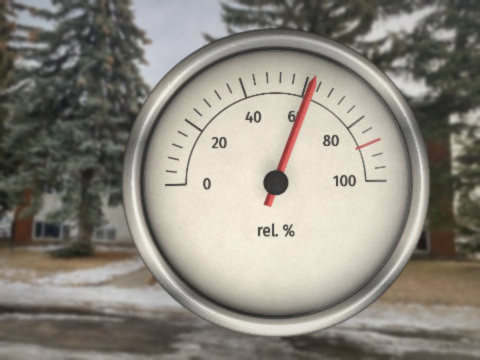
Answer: 62 (%)
